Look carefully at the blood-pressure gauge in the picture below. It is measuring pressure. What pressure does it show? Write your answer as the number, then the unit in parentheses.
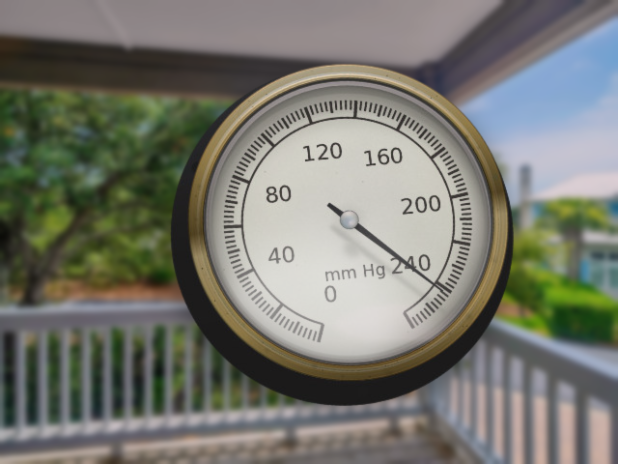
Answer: 242 (mmHg)
